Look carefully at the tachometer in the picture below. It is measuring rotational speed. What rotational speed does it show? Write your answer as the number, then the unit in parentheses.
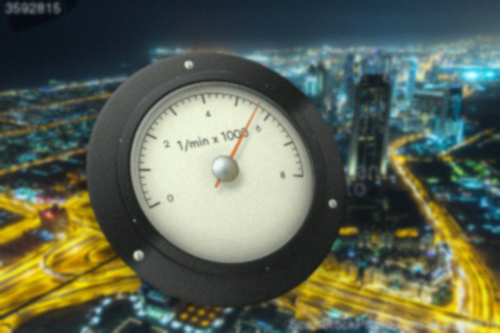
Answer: 5600 (rpm)
